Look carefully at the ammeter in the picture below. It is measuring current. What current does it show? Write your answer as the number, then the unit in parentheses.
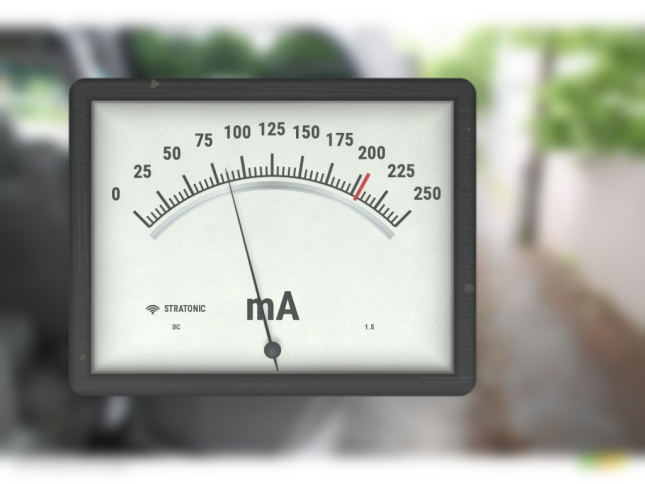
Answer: 85 (mA)
